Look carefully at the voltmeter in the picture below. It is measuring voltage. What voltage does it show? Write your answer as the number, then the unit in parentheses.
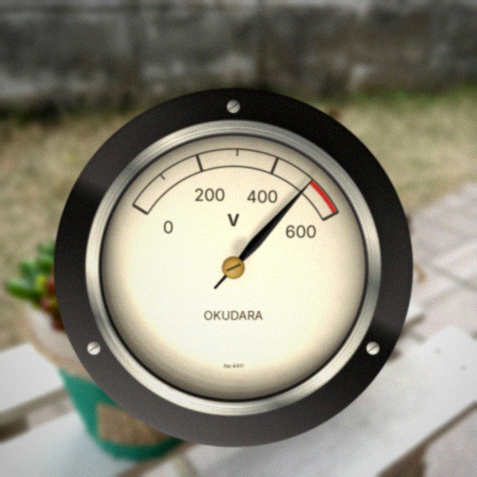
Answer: 500 (V)
